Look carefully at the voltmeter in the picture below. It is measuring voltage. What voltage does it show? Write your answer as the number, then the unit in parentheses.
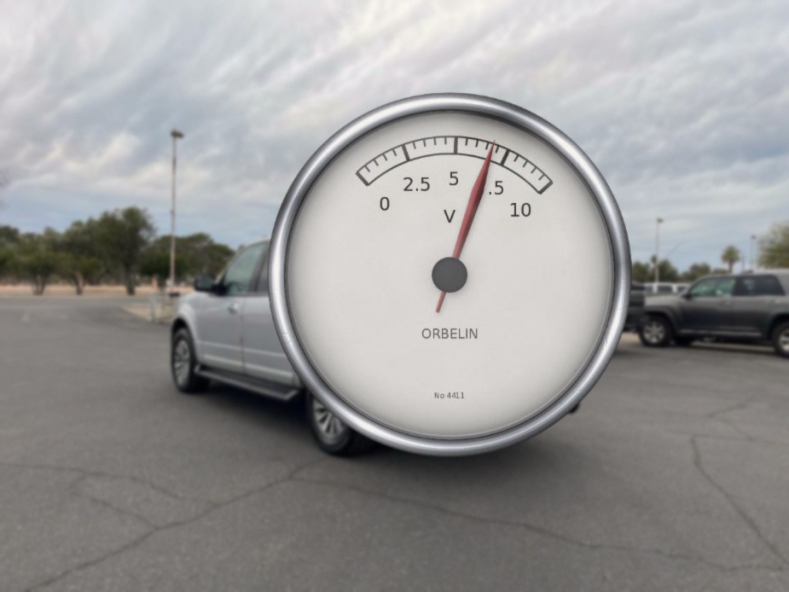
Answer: 6.75 (V)
